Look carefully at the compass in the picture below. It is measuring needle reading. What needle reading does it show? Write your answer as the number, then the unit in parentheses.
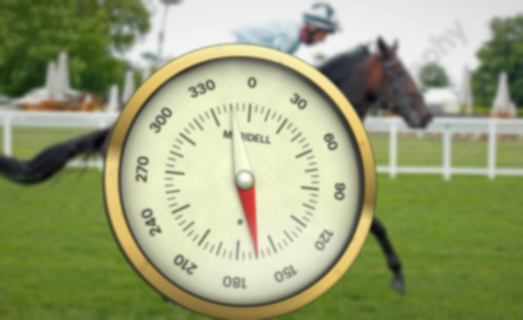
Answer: 165 (°)
